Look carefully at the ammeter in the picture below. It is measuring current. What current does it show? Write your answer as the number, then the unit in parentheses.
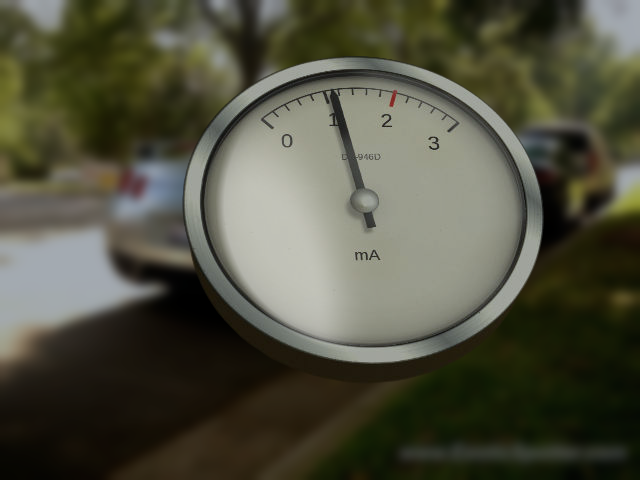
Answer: 1.1 (mA)
